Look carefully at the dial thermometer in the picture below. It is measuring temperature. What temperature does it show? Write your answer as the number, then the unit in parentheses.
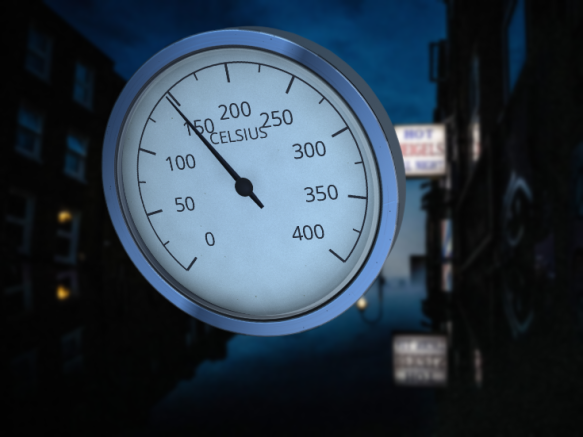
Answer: 150 (°C)
